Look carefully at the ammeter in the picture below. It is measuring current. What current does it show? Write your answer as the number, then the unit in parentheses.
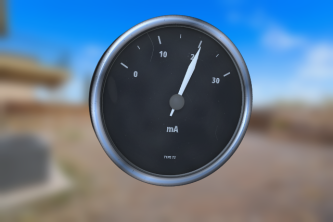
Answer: 20 (mA)
